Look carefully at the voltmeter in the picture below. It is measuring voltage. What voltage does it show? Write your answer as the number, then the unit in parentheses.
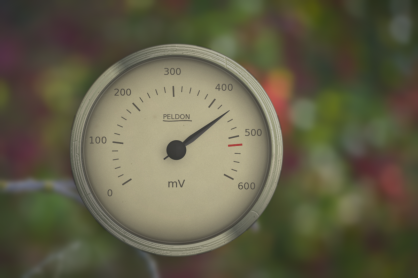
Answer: 440 (mV)
